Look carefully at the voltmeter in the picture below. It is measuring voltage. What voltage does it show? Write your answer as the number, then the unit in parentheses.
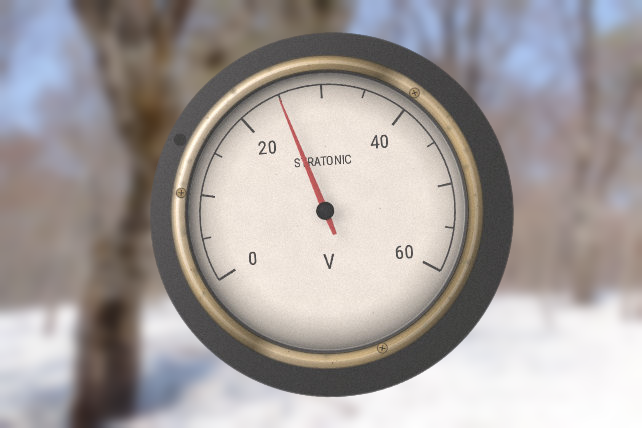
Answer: 25 (V)
